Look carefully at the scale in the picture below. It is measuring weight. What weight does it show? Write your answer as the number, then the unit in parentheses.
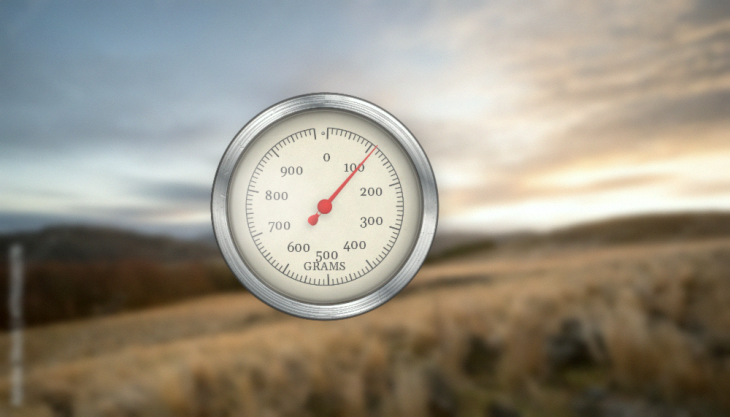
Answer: 110 (g)
